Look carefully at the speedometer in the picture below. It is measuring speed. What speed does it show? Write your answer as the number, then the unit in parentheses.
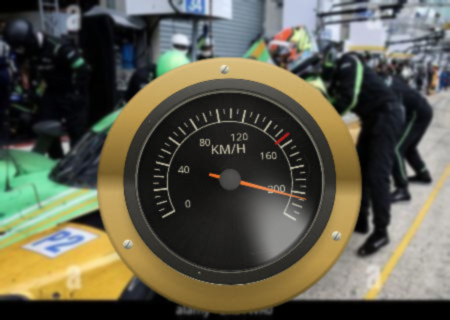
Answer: 205 (km/h)
